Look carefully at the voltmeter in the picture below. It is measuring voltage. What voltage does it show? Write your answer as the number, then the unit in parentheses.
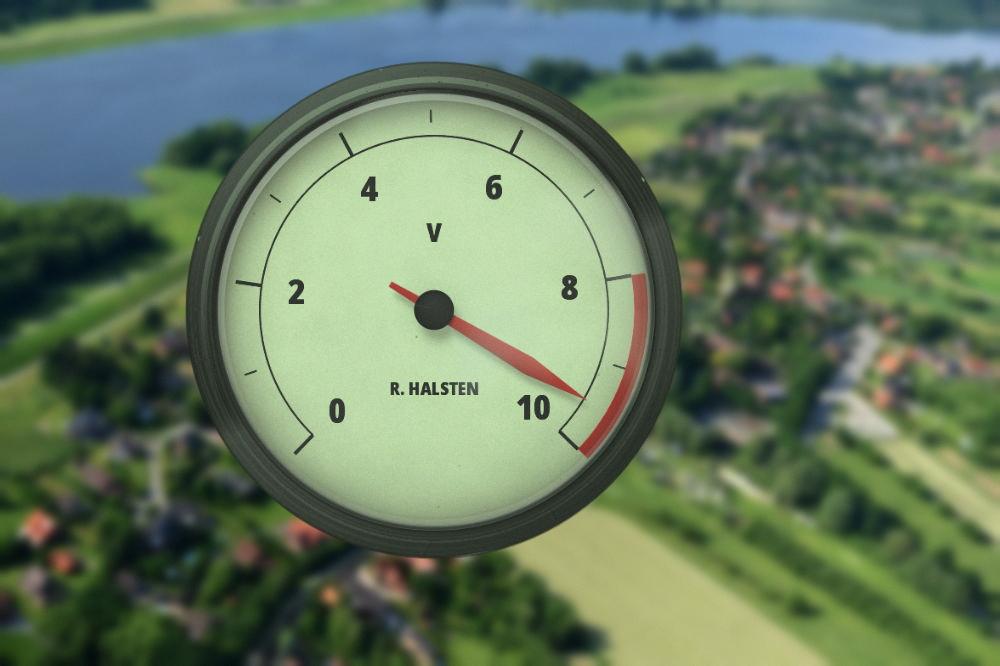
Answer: 9.5 (V)
